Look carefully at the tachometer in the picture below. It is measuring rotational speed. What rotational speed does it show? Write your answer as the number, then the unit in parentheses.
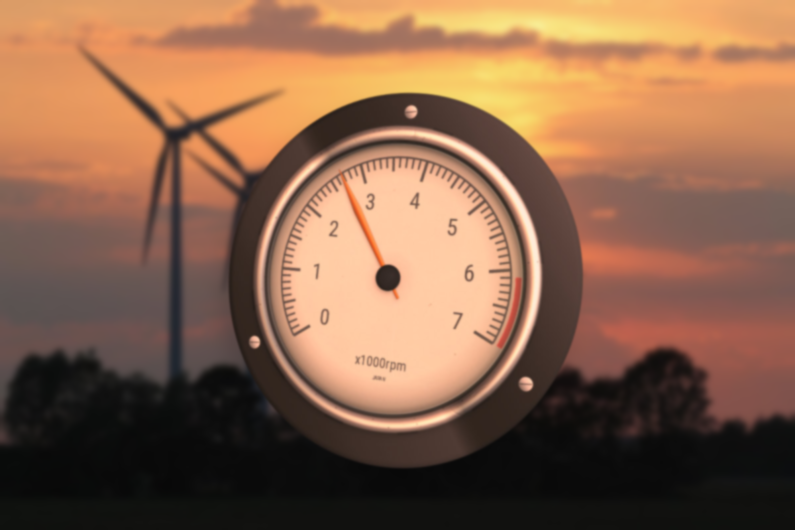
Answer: 2700 (rpm)
